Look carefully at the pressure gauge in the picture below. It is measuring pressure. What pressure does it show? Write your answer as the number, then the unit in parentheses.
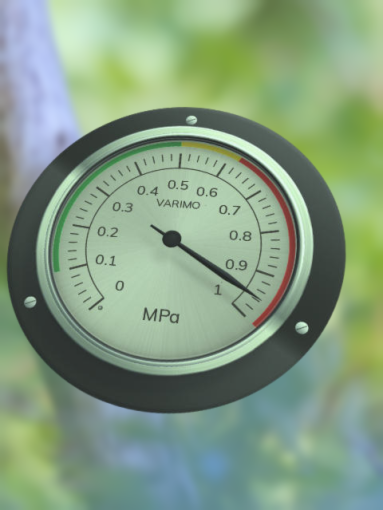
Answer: 0.96 (MPa)
